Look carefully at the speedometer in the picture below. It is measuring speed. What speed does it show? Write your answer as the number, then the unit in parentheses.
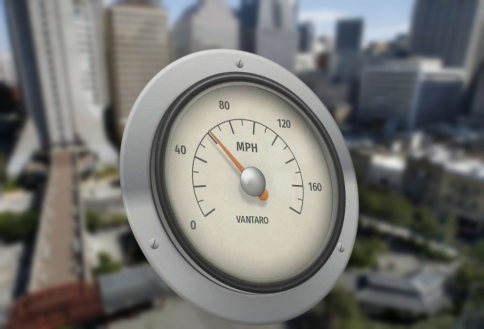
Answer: 60 (mph)
